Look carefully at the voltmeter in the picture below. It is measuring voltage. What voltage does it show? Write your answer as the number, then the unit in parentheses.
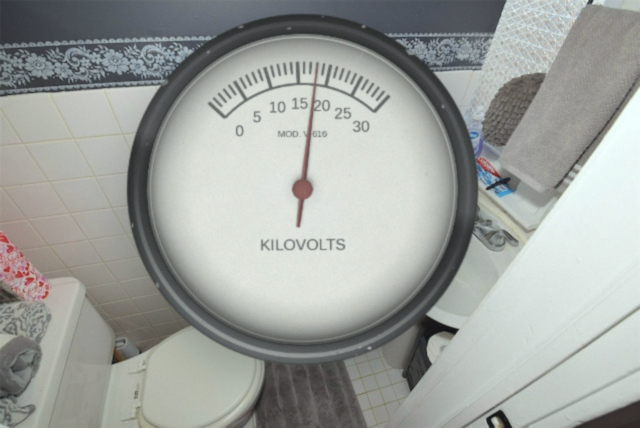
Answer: 18 (kV)
